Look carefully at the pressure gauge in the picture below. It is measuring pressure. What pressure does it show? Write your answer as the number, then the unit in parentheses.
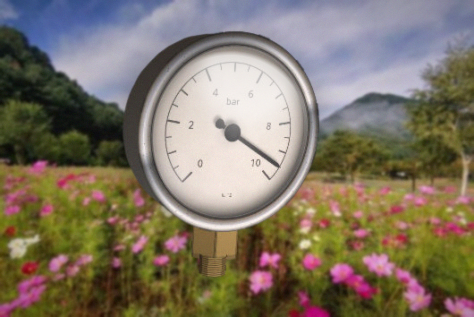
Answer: 9.5 (bar)
